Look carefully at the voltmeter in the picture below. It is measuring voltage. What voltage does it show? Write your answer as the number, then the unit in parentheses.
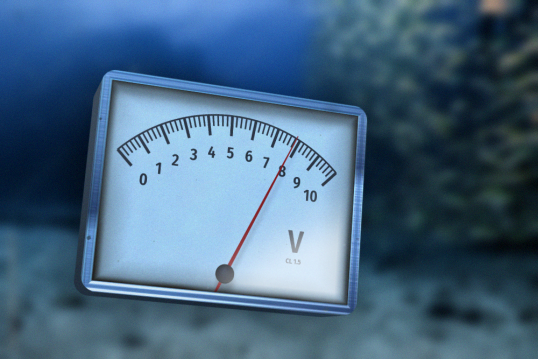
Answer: 7.8 (V)
